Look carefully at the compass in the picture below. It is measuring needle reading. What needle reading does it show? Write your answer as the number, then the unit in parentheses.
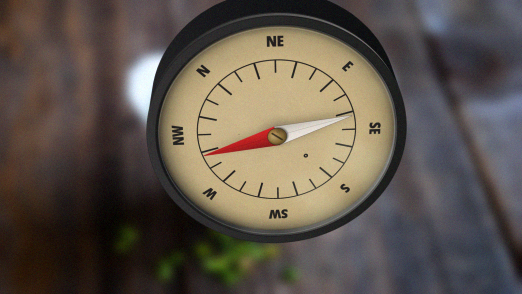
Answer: 300 (°)
